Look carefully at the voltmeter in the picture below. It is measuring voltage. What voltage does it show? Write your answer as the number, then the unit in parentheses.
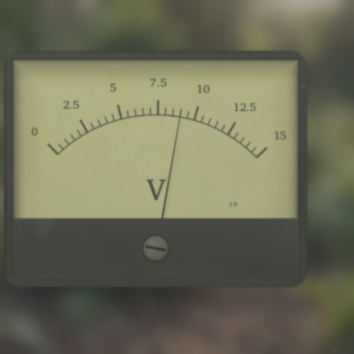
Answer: 9 (V)
